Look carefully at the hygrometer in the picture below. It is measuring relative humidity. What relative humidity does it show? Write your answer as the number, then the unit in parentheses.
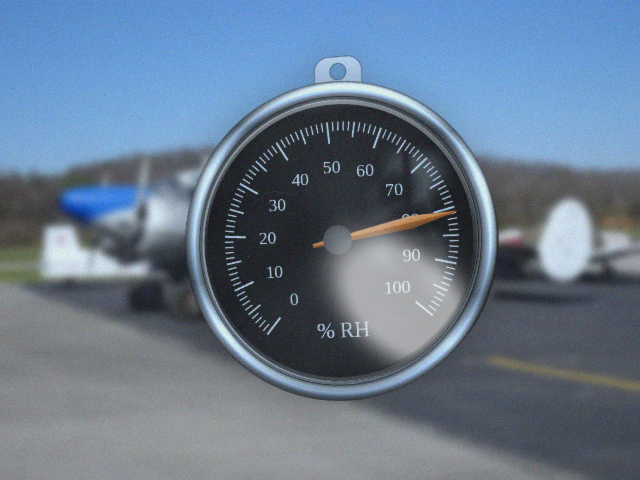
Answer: 81 (%)
